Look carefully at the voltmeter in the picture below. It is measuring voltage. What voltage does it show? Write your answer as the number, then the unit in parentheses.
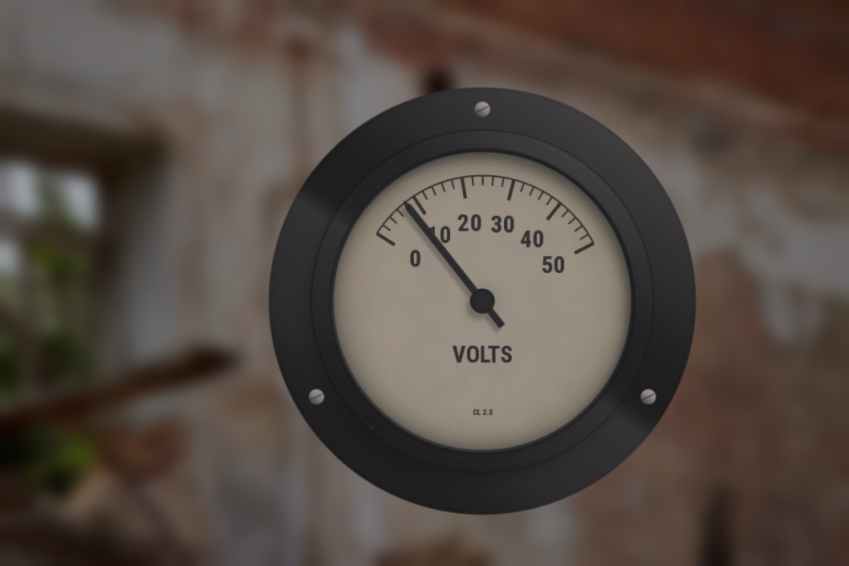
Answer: 8 (V)
